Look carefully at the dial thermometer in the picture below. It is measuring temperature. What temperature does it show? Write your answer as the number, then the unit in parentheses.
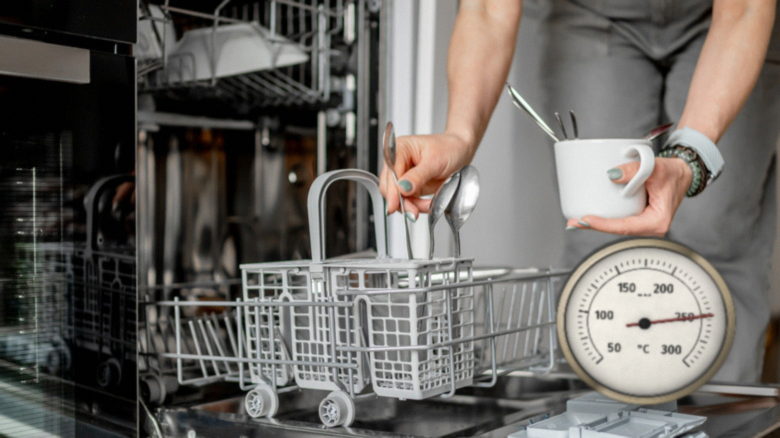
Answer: 250 (°C)
